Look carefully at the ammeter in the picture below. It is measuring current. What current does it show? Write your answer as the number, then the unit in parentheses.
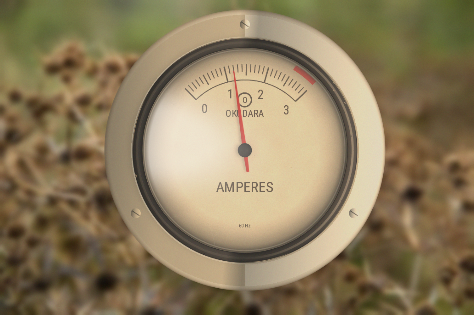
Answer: 1.2 (A)
